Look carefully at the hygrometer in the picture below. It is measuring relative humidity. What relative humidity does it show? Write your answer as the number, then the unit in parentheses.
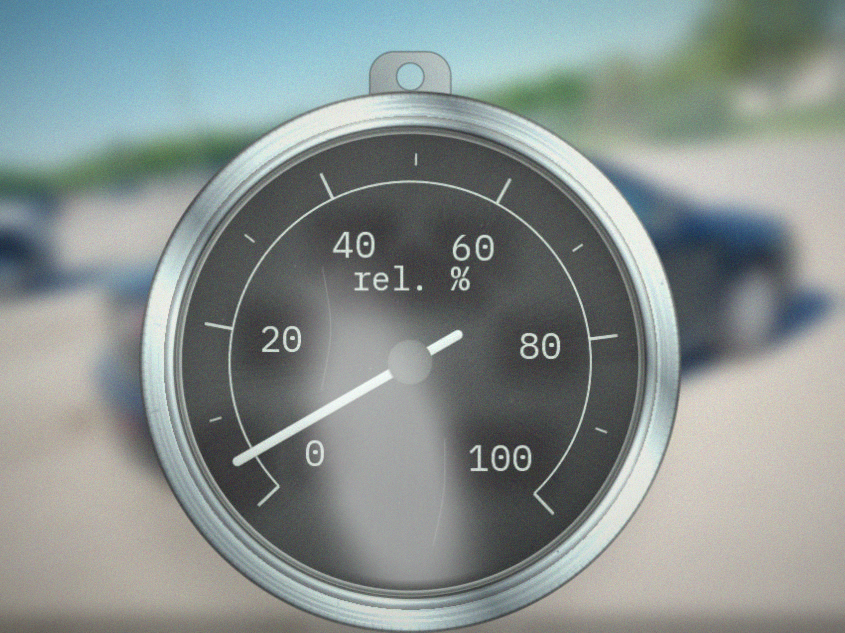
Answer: 5 (%)
